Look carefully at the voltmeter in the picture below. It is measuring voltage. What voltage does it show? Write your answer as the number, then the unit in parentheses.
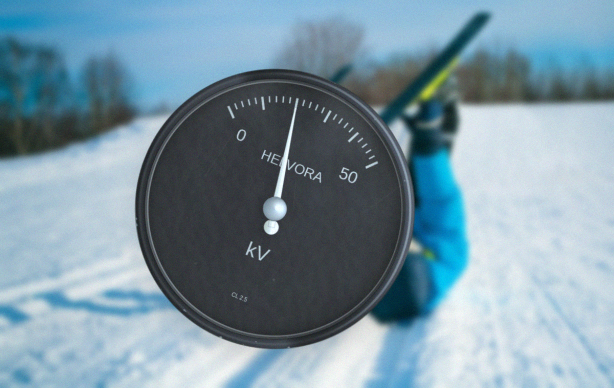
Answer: 20 (kV)
